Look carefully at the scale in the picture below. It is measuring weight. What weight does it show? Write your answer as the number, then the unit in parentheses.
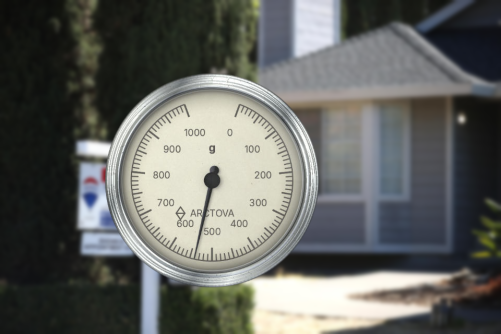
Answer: 540 (g)
